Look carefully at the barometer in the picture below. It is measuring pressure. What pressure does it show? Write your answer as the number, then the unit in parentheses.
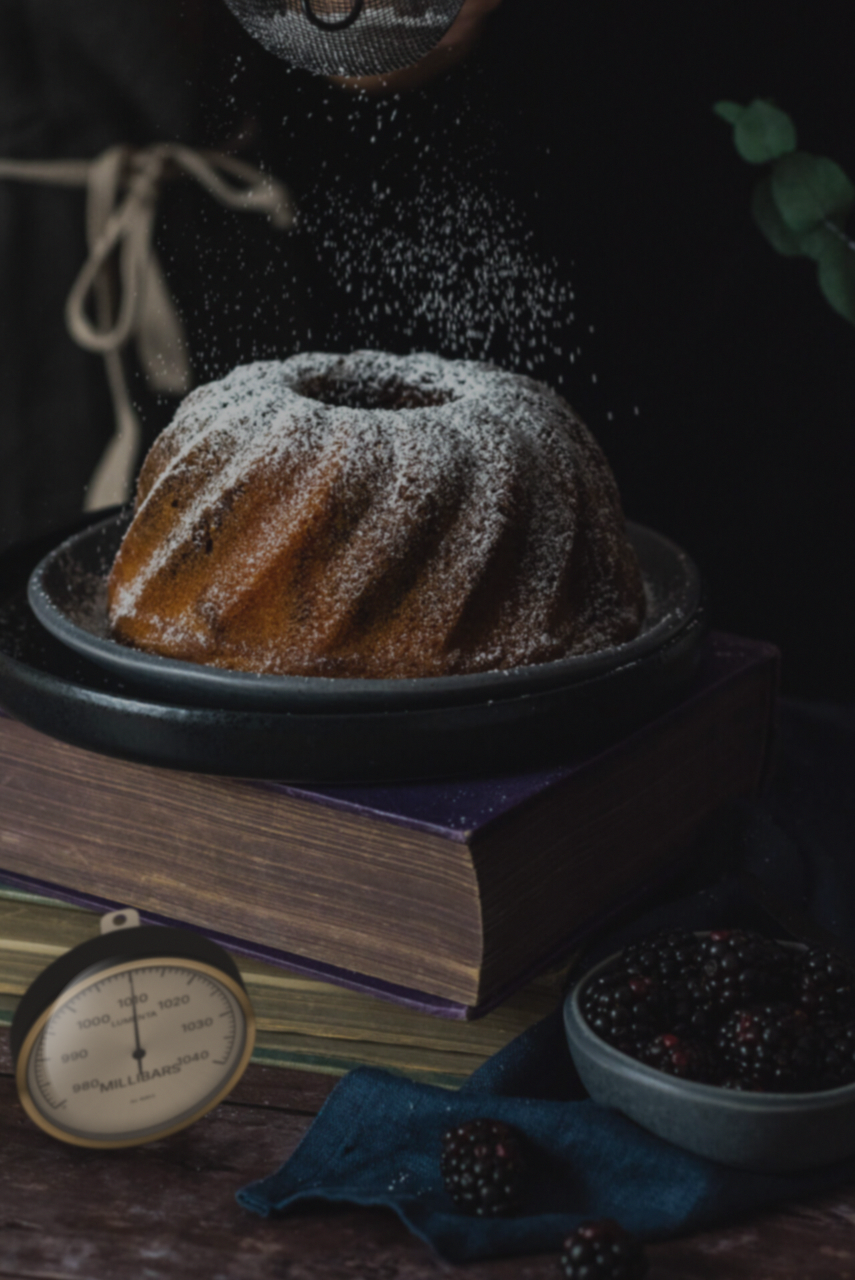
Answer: 1010 (mbar)
